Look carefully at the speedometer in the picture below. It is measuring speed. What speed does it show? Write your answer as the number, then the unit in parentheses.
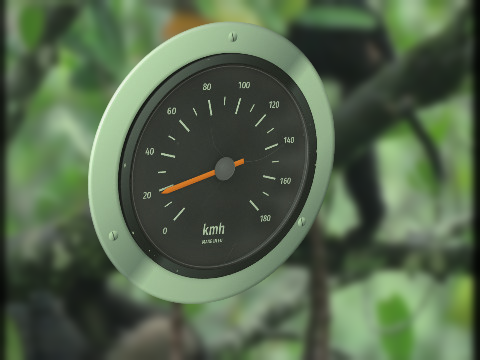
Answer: 20 (km/h)
